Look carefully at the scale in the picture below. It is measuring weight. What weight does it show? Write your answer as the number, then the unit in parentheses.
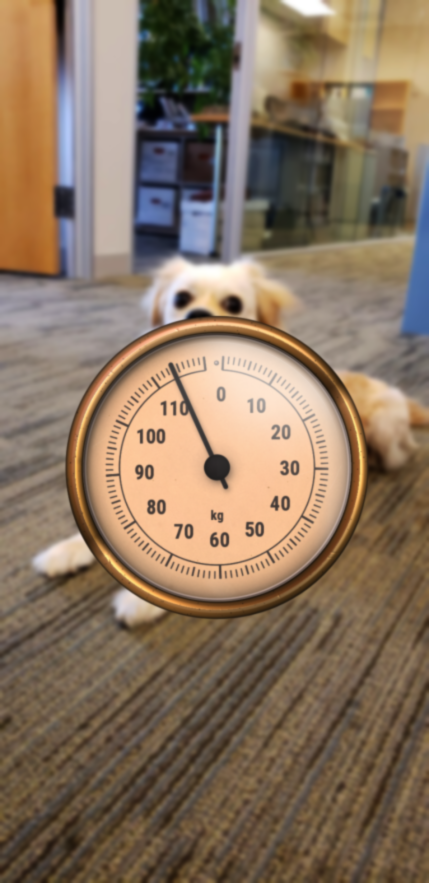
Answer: 114 (kg)
